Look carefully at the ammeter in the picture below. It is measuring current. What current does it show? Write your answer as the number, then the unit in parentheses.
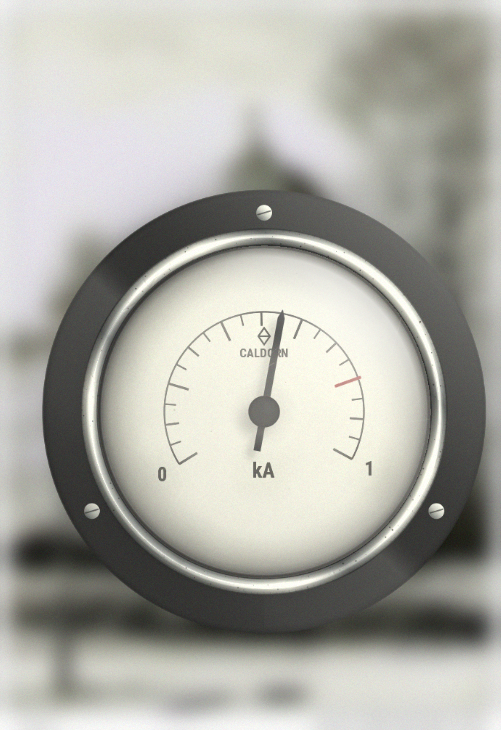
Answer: 0.55 (kA)
